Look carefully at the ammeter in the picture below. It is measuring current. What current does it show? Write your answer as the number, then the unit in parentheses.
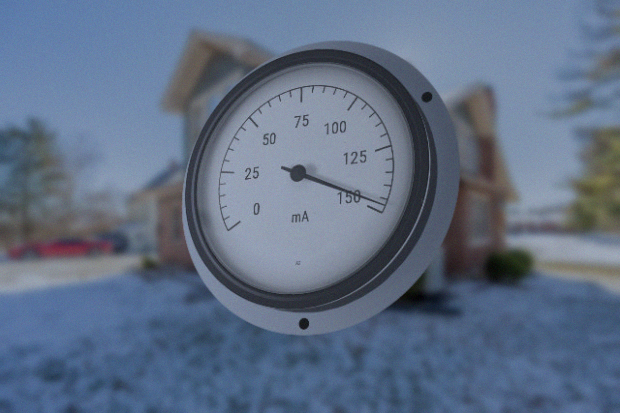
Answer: 147.5 (mA)
